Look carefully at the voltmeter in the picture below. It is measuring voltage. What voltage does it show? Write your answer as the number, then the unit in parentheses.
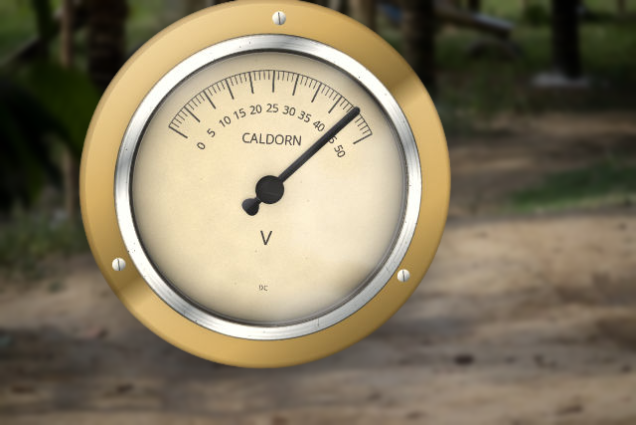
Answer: 44 (V)
